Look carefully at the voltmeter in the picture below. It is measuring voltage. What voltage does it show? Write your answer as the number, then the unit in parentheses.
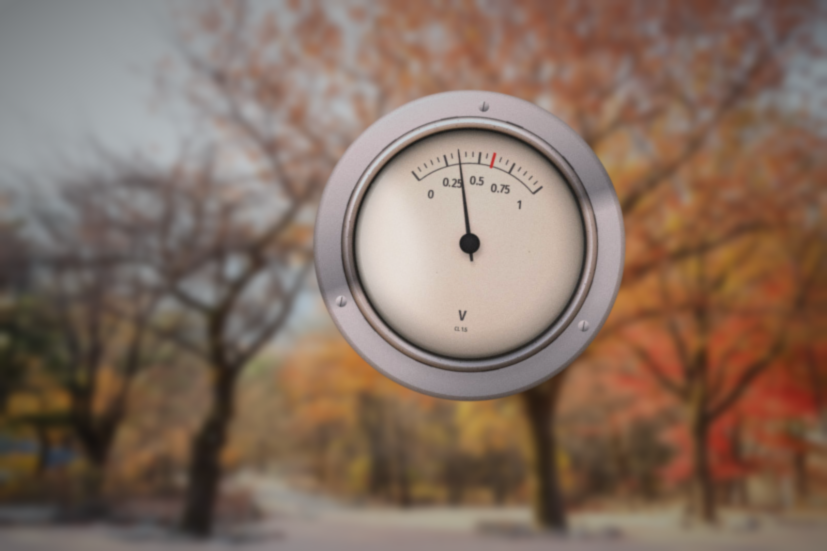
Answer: 0.35 (V)
